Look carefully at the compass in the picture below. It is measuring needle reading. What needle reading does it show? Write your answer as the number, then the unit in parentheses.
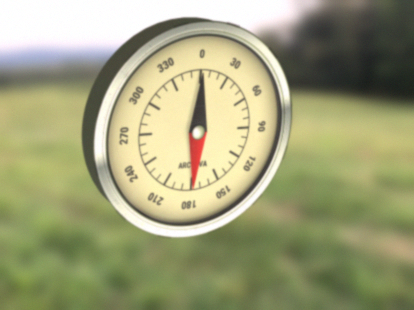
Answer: 180 (°)
